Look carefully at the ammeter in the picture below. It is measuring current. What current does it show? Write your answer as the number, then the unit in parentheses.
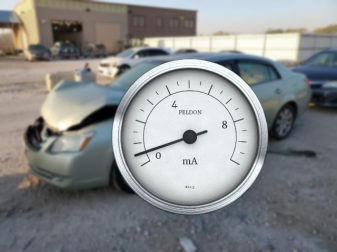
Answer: 0.5 (mA)
